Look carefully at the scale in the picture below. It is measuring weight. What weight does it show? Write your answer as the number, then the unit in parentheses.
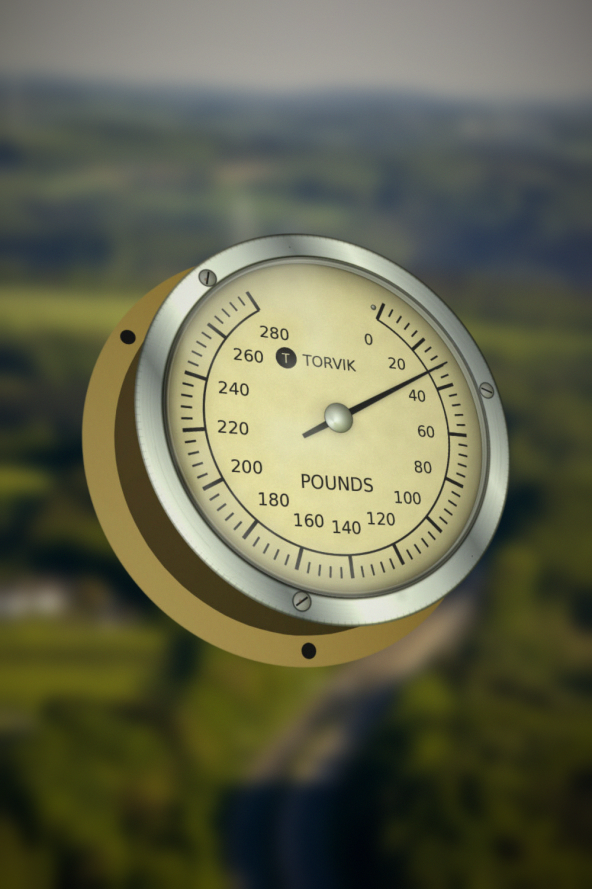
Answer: 32 (lb)
